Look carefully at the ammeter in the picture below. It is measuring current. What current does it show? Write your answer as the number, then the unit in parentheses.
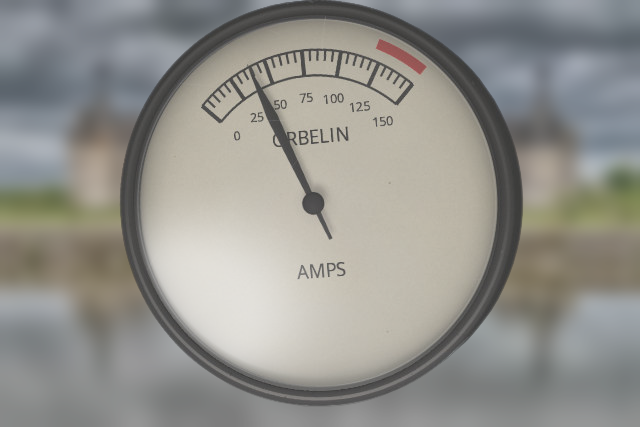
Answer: 40 (A)
